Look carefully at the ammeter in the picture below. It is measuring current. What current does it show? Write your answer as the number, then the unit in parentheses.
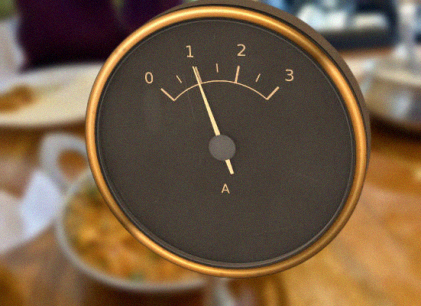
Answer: 1 (A)
